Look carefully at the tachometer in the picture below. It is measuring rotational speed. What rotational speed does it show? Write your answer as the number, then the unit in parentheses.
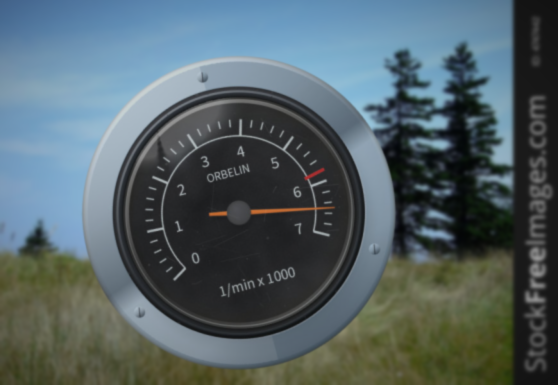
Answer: 6500 (rpm)
